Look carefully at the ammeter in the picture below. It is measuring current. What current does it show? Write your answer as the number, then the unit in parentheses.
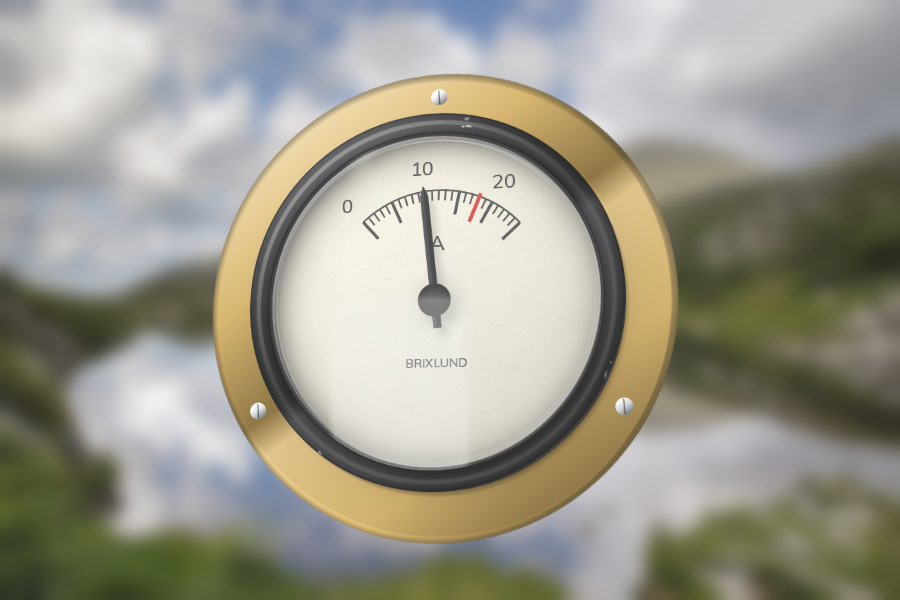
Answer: 10 (A)
